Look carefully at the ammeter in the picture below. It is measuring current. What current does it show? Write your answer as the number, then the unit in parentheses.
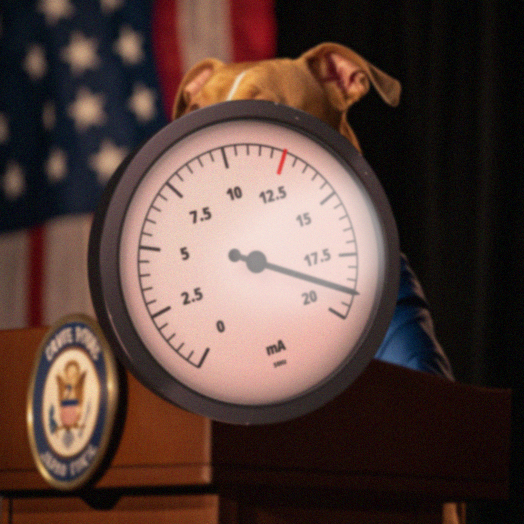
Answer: 19 (mA)
